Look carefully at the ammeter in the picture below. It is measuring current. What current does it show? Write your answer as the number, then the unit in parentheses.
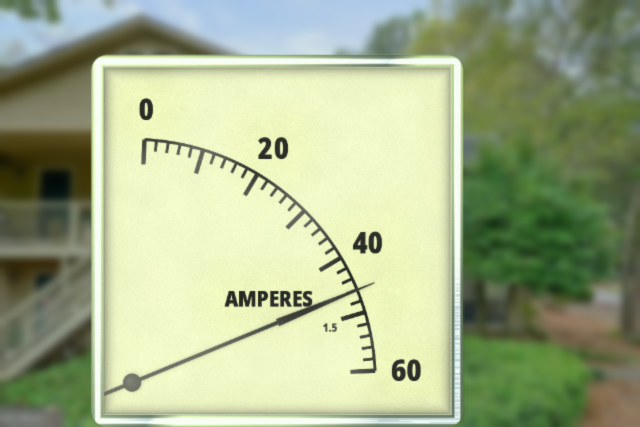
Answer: 46 (A)
